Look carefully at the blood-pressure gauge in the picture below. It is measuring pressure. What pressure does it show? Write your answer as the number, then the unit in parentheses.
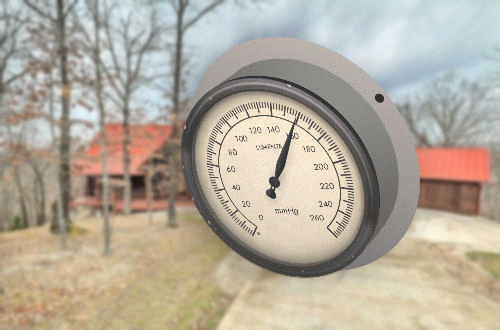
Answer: 160 (mmHg)
